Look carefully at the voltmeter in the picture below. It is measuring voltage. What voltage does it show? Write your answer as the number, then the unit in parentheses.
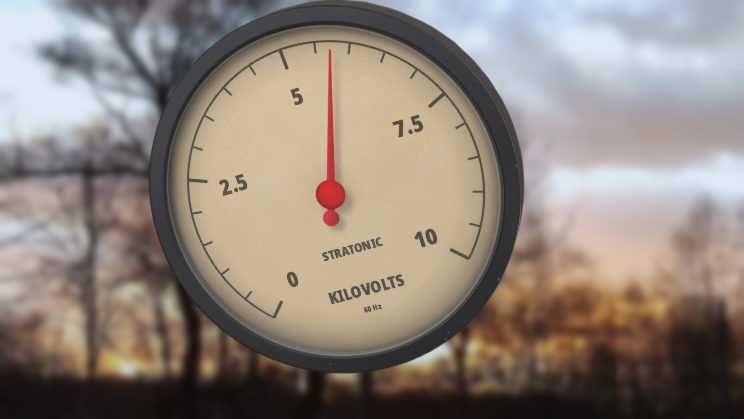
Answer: 5.75 (kV)
